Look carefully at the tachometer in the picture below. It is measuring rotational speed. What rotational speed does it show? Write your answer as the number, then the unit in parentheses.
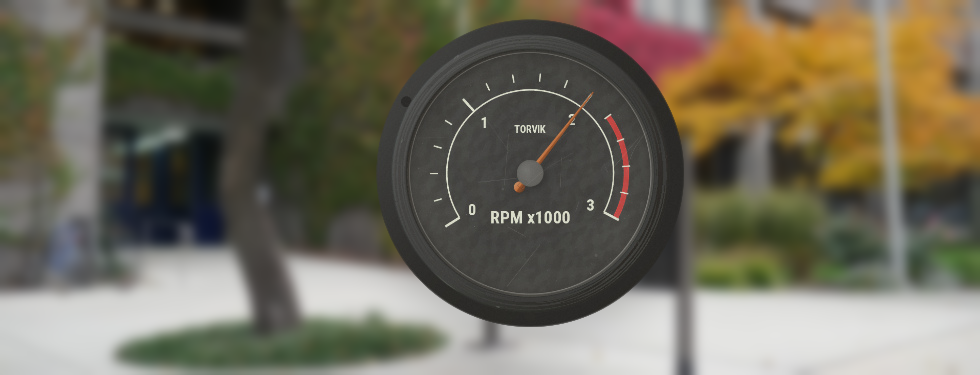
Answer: 2000 (rpm)
